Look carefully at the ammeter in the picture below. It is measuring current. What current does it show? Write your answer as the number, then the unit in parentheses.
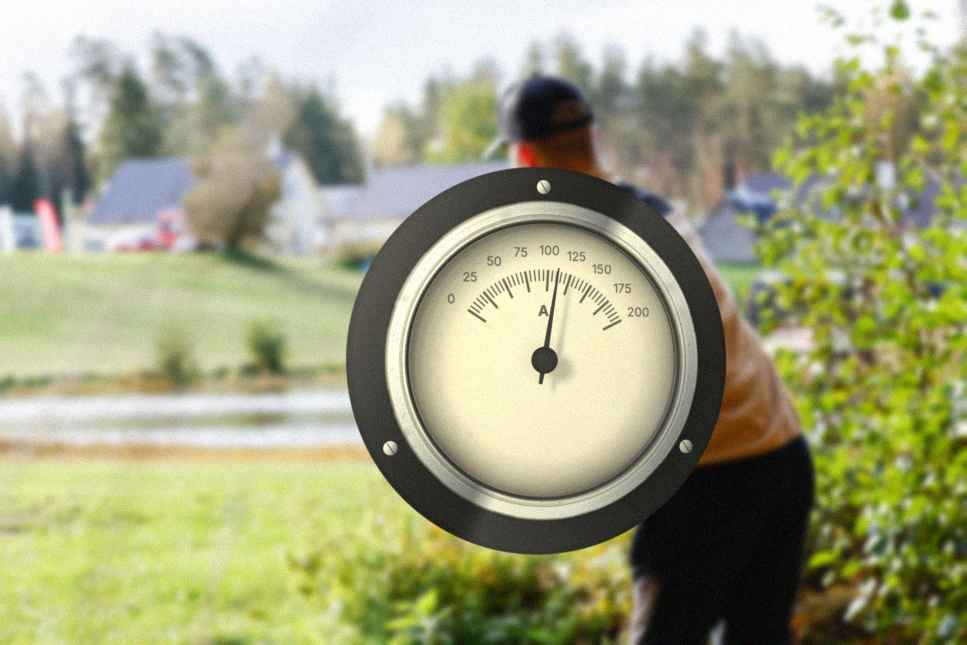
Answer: 110 (A)
